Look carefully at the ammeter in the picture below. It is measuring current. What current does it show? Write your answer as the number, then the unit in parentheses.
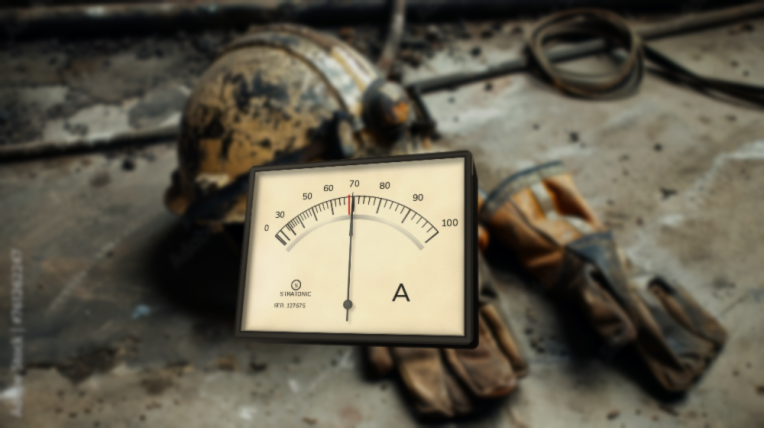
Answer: 70 (A)
